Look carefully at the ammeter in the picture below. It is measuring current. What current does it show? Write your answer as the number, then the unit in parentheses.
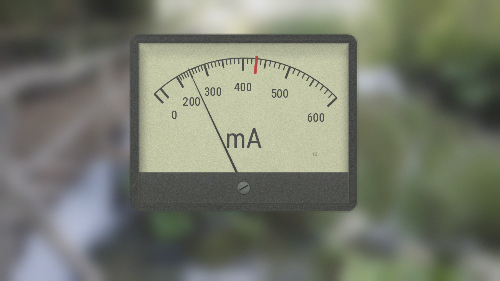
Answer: 250 (mA)
